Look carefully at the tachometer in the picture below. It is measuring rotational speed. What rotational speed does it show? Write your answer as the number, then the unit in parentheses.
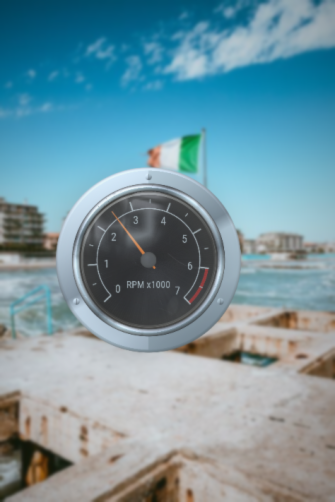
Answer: 2500 (rpm)
